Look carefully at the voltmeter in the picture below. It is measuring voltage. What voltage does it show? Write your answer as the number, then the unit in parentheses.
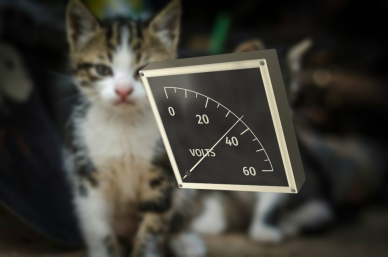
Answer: 35 (V)
